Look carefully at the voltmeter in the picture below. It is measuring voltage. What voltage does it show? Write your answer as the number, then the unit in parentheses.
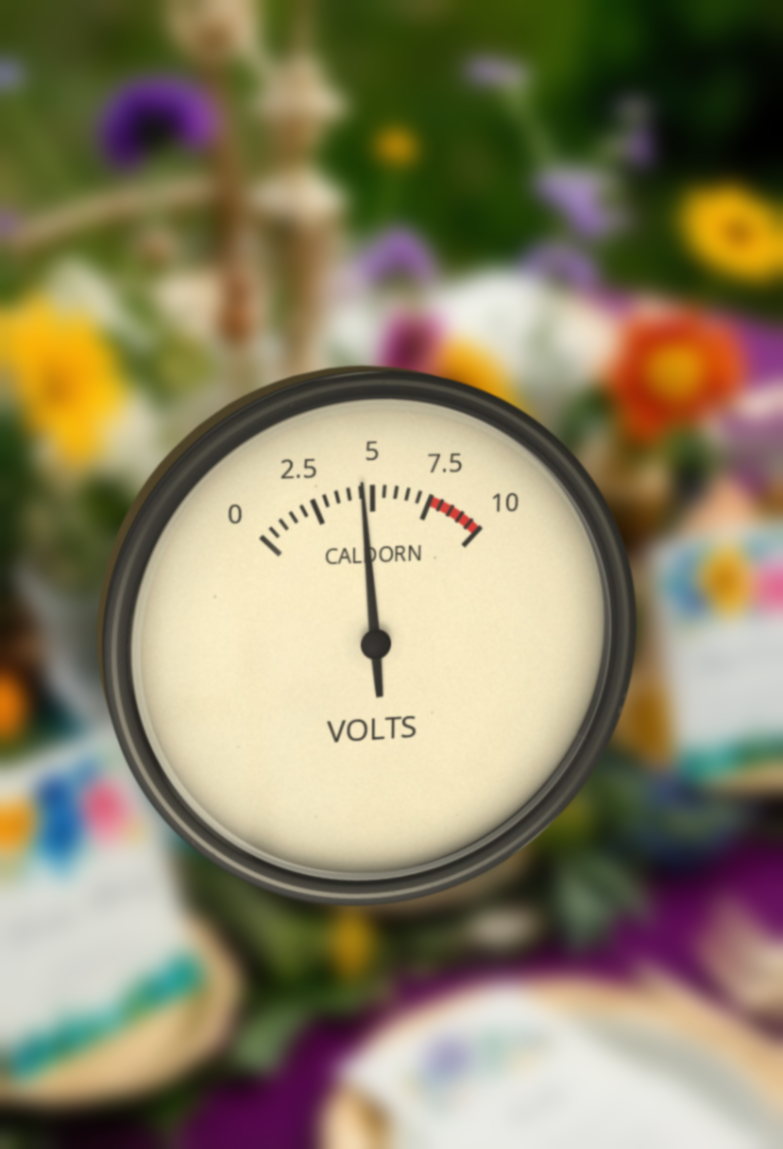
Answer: 4.5 (V)
